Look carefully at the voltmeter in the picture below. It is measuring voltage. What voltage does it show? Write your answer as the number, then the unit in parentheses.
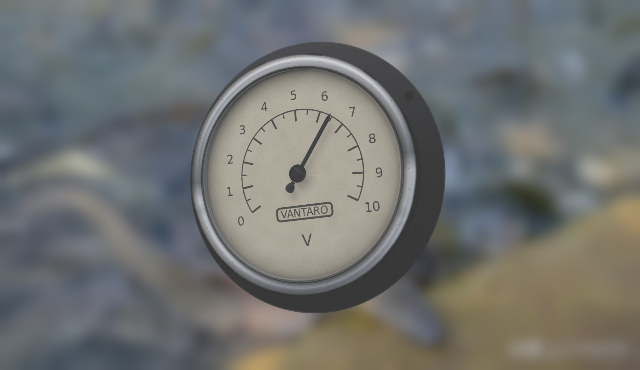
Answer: 6.5 (V)
